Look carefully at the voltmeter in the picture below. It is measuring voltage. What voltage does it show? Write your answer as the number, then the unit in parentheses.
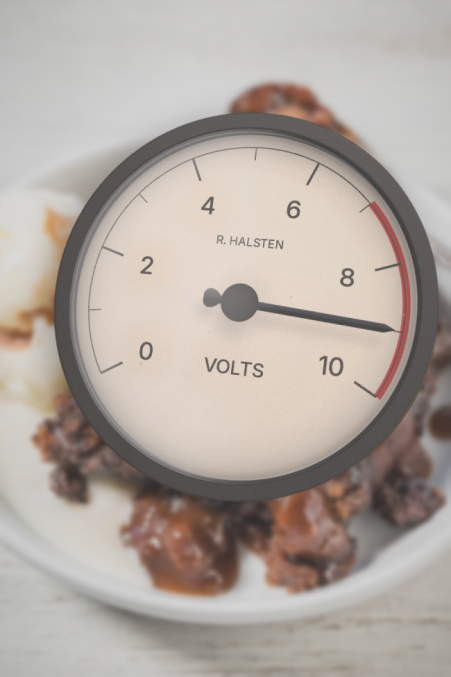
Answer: 9 (V)
